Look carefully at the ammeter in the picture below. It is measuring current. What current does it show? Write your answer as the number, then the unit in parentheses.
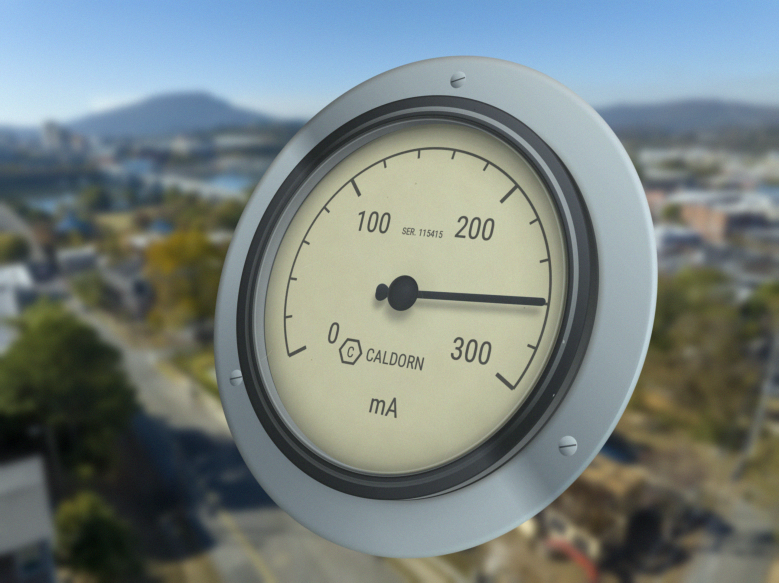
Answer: 260 (mA)
